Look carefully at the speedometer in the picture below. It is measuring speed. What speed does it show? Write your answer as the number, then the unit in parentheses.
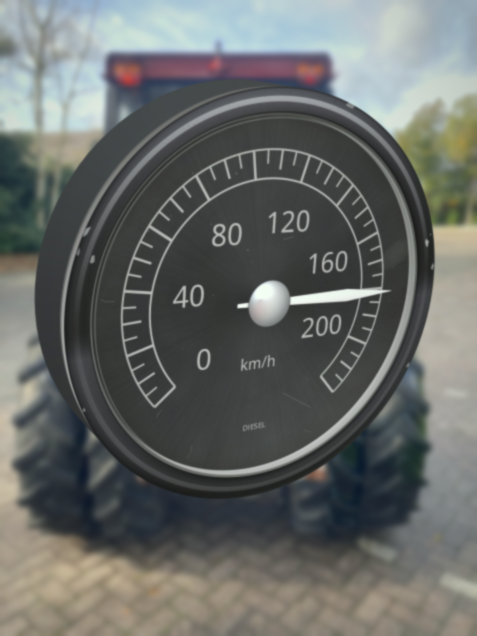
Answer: 180 (km/h)
